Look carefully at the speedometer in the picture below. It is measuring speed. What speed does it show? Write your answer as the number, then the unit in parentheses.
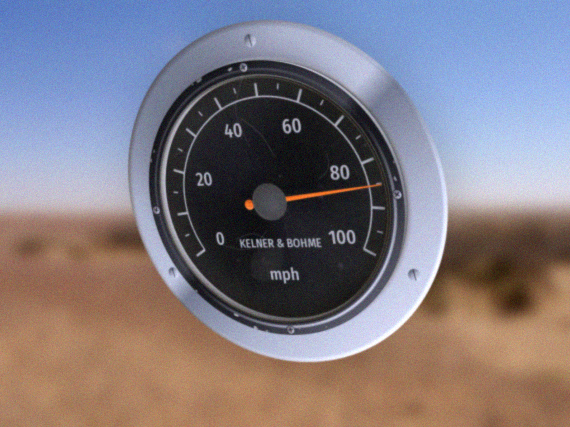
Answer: 85 (mph)
